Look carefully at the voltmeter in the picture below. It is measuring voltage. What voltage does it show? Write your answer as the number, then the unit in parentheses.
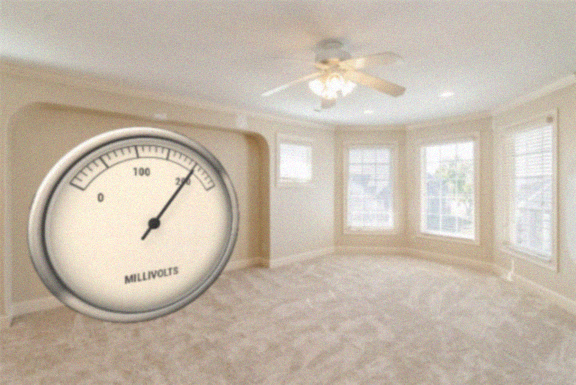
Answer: 200 (mV)
